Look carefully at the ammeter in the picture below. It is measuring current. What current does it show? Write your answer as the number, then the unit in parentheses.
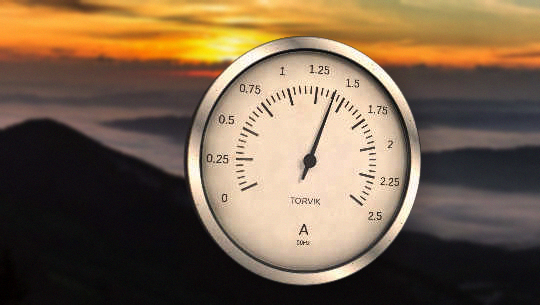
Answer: 1.4 (A)
